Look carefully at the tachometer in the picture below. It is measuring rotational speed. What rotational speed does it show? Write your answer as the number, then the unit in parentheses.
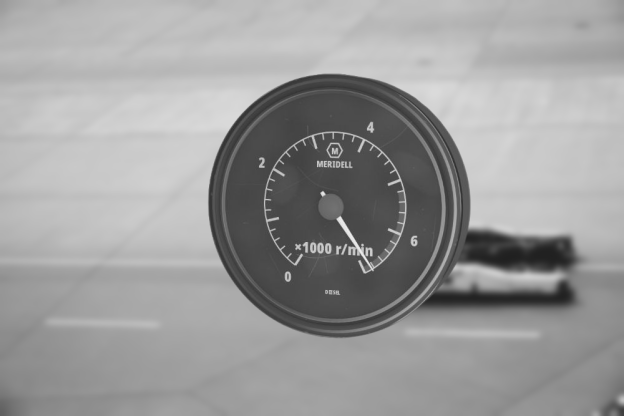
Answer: 6800 (rpm)
